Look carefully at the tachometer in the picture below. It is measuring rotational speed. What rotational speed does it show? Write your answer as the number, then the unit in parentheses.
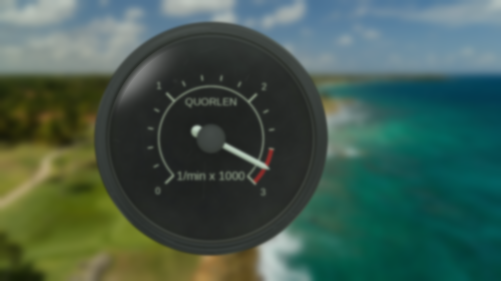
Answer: 2800 (rpm)
